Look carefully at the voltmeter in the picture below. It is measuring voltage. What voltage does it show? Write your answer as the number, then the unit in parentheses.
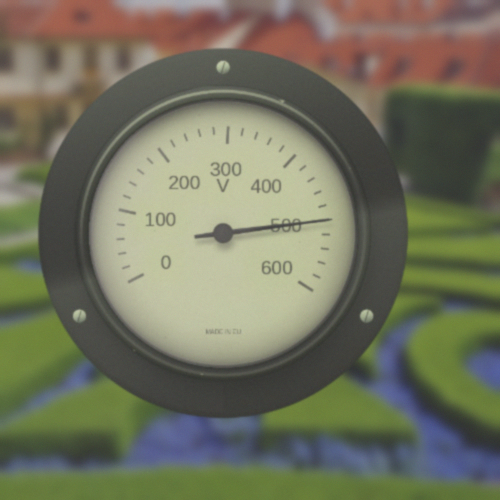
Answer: 500 (V)
